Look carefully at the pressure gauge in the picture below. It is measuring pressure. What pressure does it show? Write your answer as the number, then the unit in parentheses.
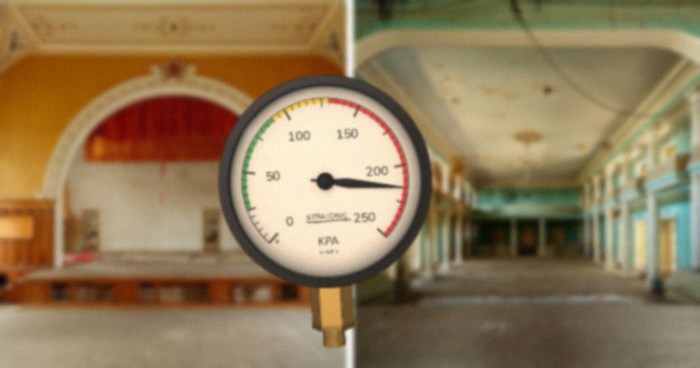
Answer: 215 (kPa)
